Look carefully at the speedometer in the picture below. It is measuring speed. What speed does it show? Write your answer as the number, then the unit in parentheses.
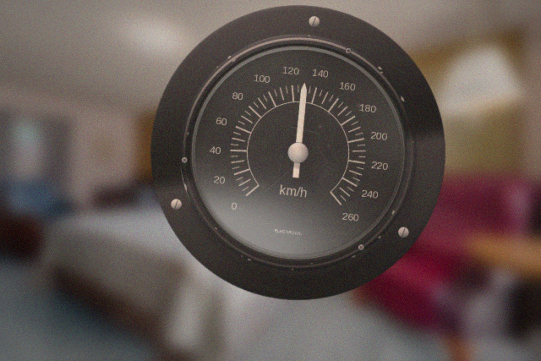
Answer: 130 (km/h)
